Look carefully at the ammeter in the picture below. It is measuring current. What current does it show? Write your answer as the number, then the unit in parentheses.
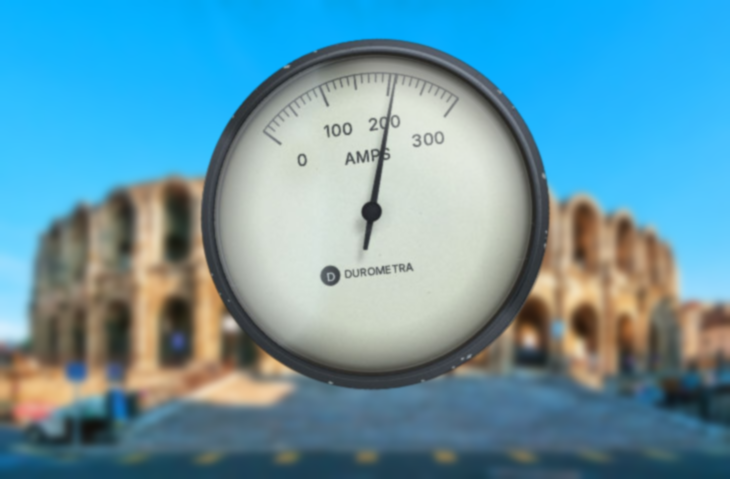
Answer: 210 (A)
